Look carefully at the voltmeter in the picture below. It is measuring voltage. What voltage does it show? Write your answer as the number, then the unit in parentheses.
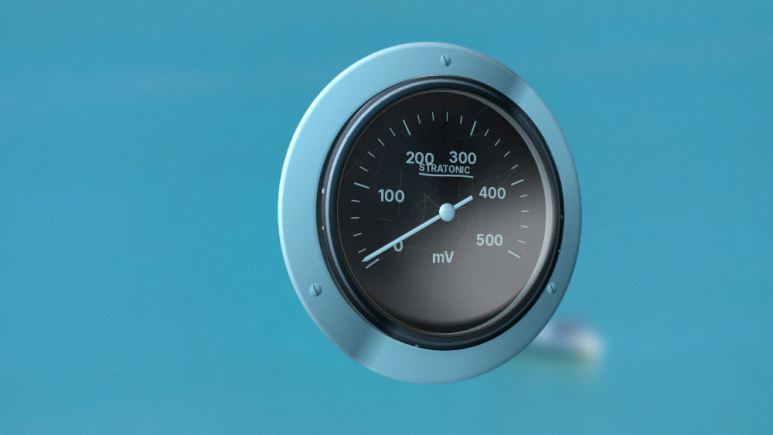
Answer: 10 (mV)
